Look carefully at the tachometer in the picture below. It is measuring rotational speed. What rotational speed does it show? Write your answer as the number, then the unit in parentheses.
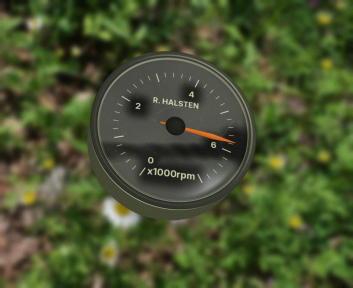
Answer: 5800 (rpm)
